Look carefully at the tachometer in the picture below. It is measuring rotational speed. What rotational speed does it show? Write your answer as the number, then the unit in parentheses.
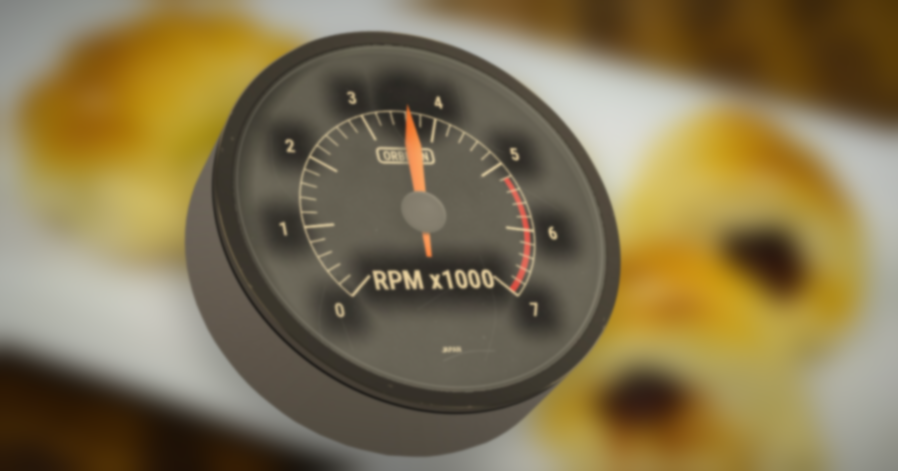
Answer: 3600 (rpm)
